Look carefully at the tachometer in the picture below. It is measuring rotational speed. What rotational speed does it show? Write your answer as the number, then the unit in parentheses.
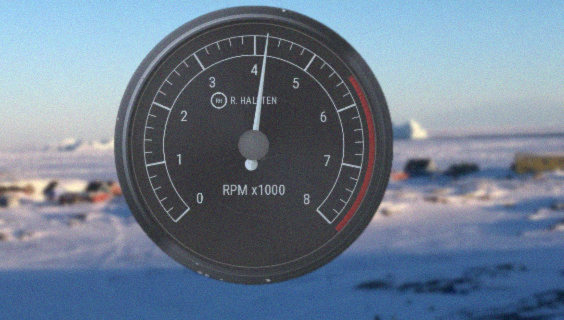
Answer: 4200 (rpm)
